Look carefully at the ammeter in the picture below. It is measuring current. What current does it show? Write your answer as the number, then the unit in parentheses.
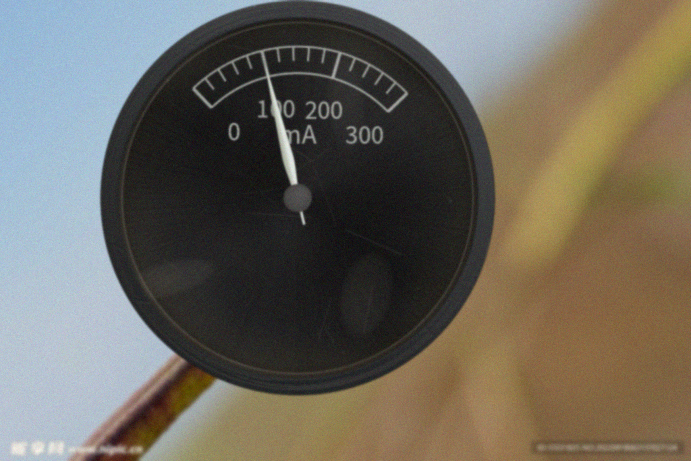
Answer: 100 (mA)
